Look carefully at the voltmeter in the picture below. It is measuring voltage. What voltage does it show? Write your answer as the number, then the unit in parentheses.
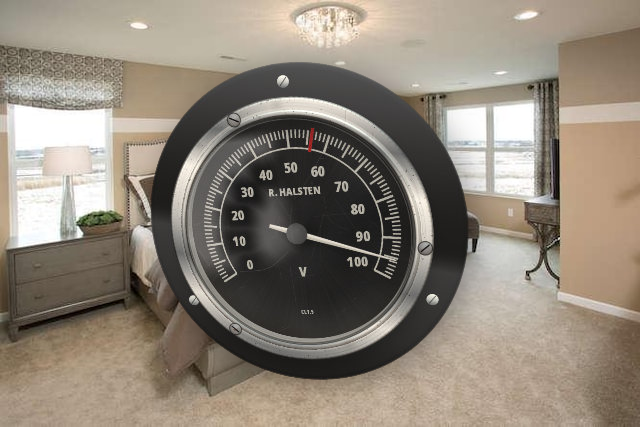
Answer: 95 (V)
